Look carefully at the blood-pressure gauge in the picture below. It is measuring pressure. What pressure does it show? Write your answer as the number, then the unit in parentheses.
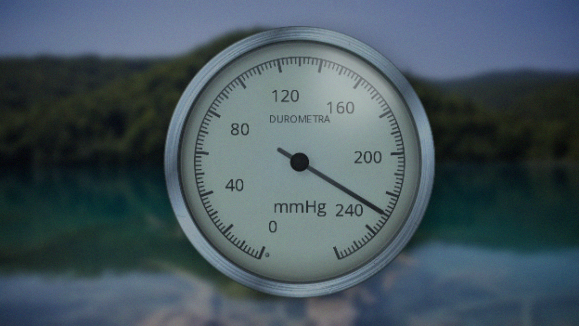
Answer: 230 (mmHg)
